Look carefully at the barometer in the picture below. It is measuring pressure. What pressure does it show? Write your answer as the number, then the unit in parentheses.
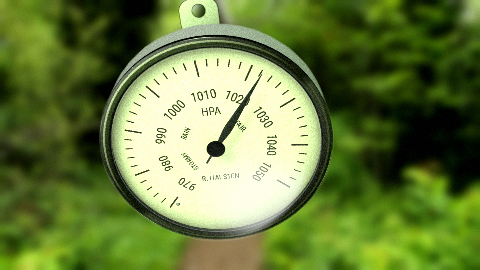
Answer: 1022 (hPa)
